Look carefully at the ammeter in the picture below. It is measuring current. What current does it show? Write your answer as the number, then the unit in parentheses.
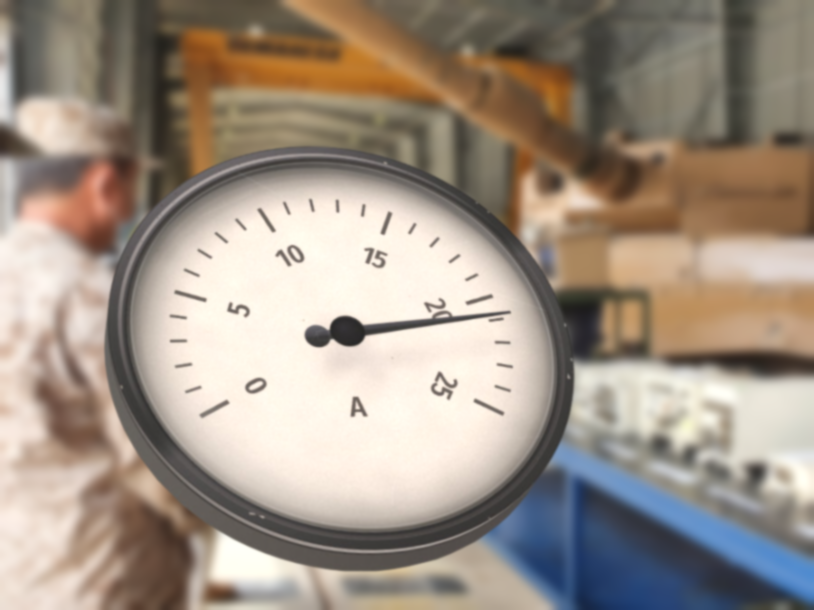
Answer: 21 (A)
